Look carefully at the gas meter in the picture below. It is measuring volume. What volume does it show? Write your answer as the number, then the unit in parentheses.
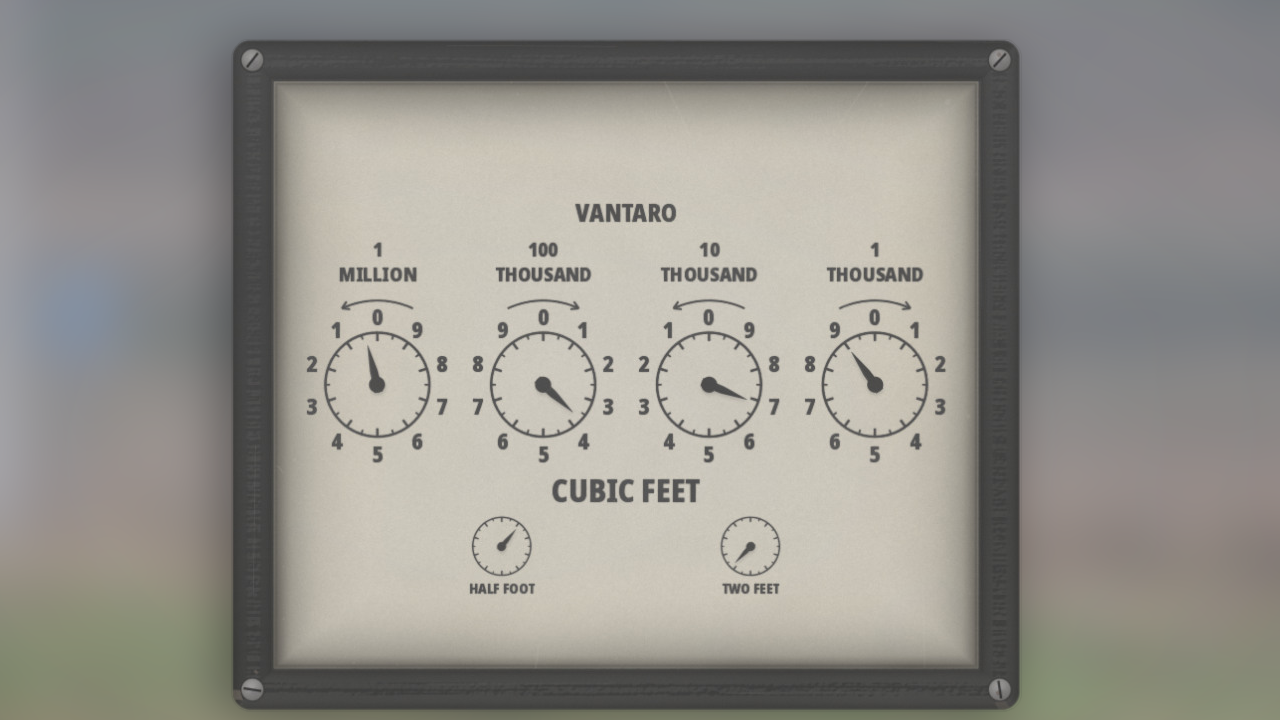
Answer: 36900 (ft³)
